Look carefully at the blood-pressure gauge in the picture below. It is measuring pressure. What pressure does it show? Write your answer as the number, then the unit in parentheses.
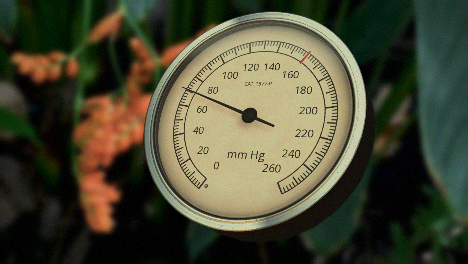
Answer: 70 (mmHg)
